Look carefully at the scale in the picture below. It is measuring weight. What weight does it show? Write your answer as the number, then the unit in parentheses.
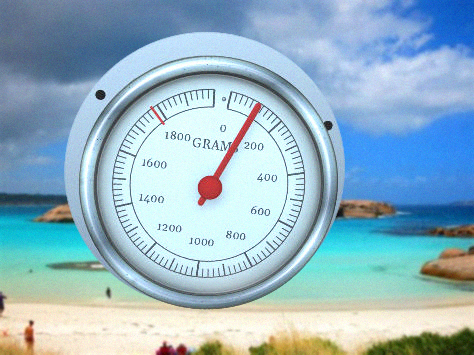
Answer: 100 (g)
